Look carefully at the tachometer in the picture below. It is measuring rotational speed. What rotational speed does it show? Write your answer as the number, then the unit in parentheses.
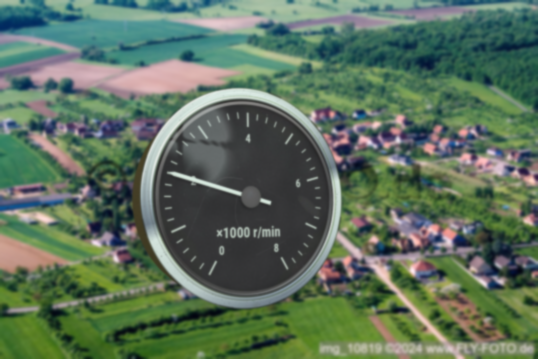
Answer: 2000 (rpm)
